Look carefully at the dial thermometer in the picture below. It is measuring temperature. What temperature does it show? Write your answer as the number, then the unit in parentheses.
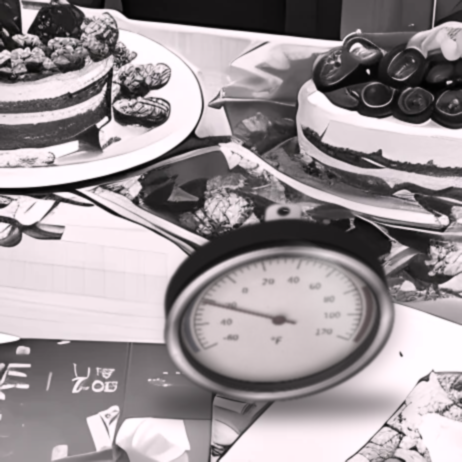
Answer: -20 (°F)
